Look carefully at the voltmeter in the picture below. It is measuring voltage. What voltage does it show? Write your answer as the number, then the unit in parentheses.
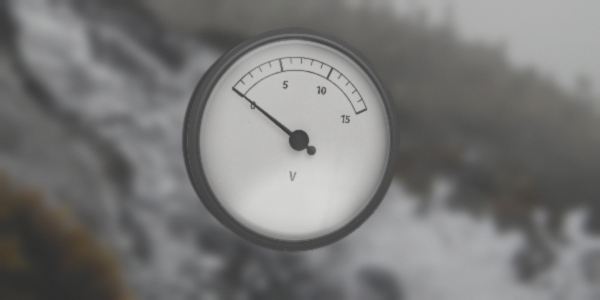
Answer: 0 (V)
